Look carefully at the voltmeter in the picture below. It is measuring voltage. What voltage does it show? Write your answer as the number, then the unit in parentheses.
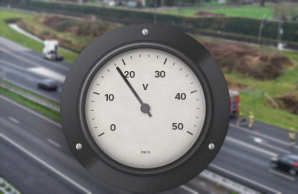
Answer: 18 (V)
